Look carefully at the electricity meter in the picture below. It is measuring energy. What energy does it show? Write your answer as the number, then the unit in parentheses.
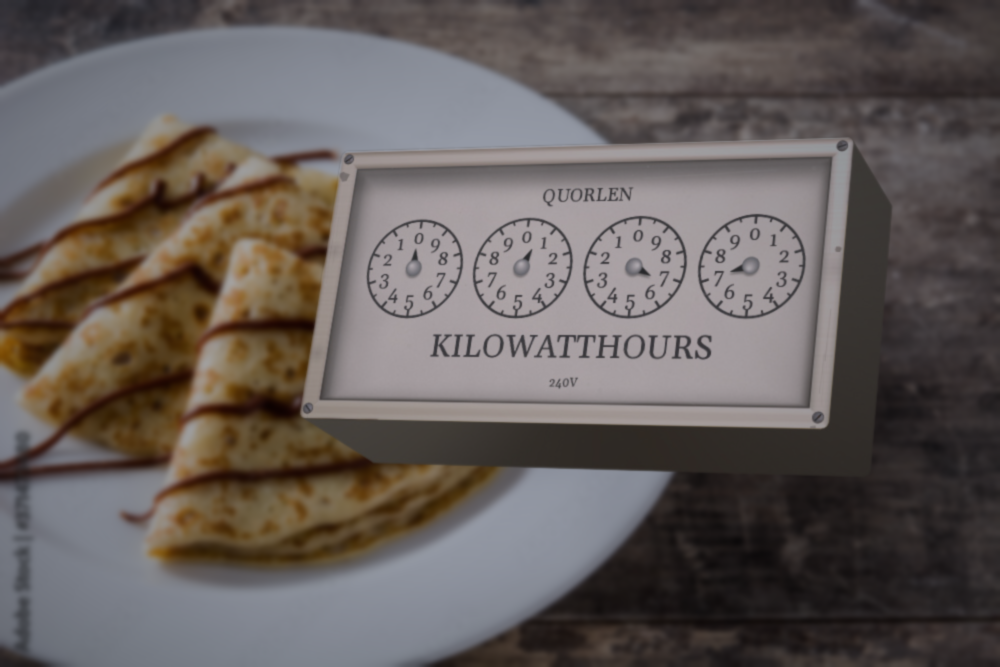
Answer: 67 (kWh)
